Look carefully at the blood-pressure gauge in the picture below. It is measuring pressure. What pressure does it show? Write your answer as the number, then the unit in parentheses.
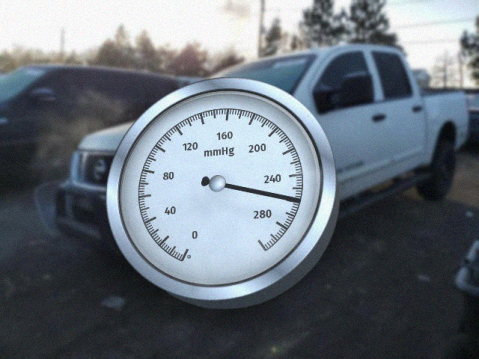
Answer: 260 (mmHg)
